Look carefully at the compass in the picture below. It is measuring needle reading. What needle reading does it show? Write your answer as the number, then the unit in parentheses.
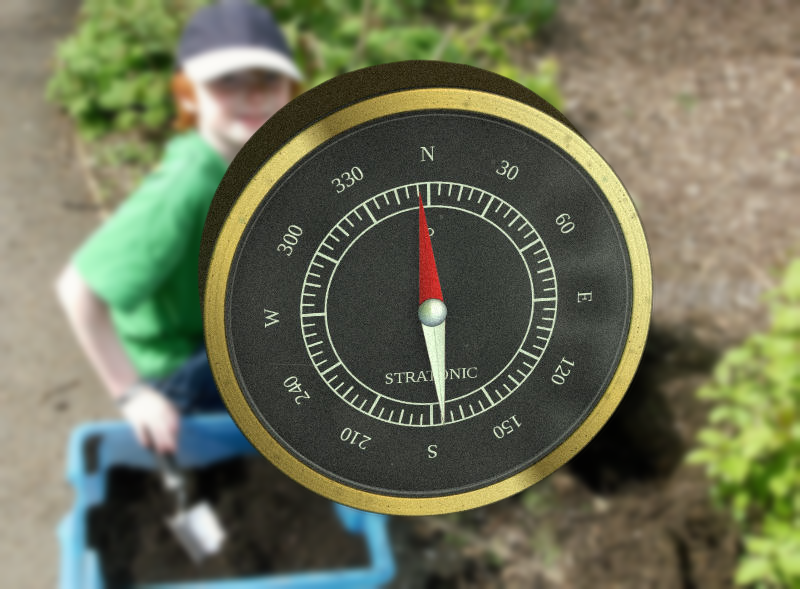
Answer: 355 (°)
